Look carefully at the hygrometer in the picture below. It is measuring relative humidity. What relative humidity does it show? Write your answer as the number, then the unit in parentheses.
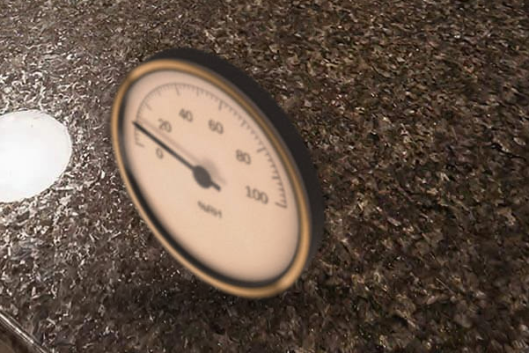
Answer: 10 (%)
